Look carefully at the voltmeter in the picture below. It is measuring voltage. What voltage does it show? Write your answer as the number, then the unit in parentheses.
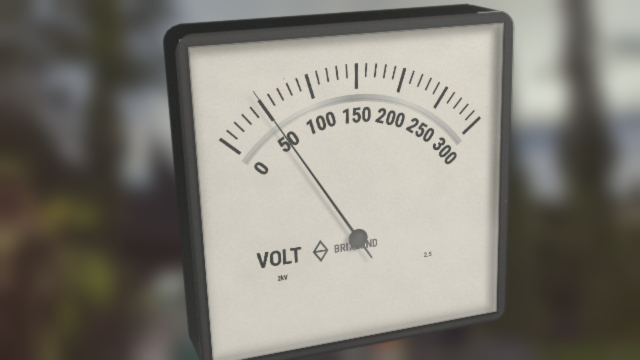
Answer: 50 (V)
